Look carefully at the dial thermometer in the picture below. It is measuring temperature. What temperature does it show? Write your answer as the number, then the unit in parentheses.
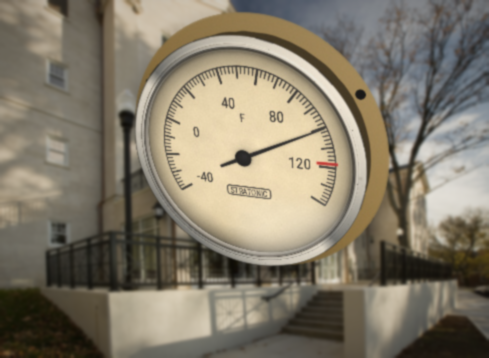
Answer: 100 (°F)
